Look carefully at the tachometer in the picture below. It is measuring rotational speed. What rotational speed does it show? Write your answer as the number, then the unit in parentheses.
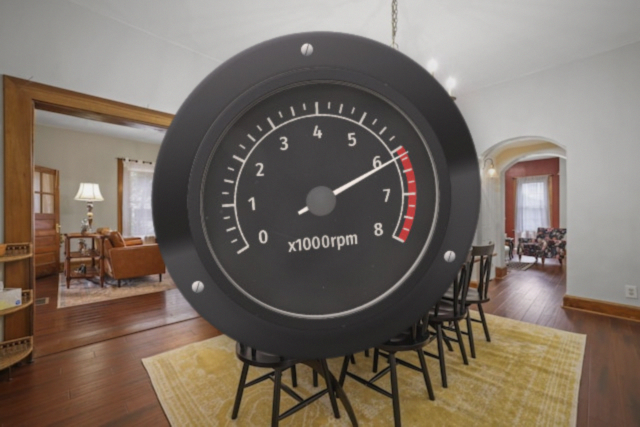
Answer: 6125 (rpm)
